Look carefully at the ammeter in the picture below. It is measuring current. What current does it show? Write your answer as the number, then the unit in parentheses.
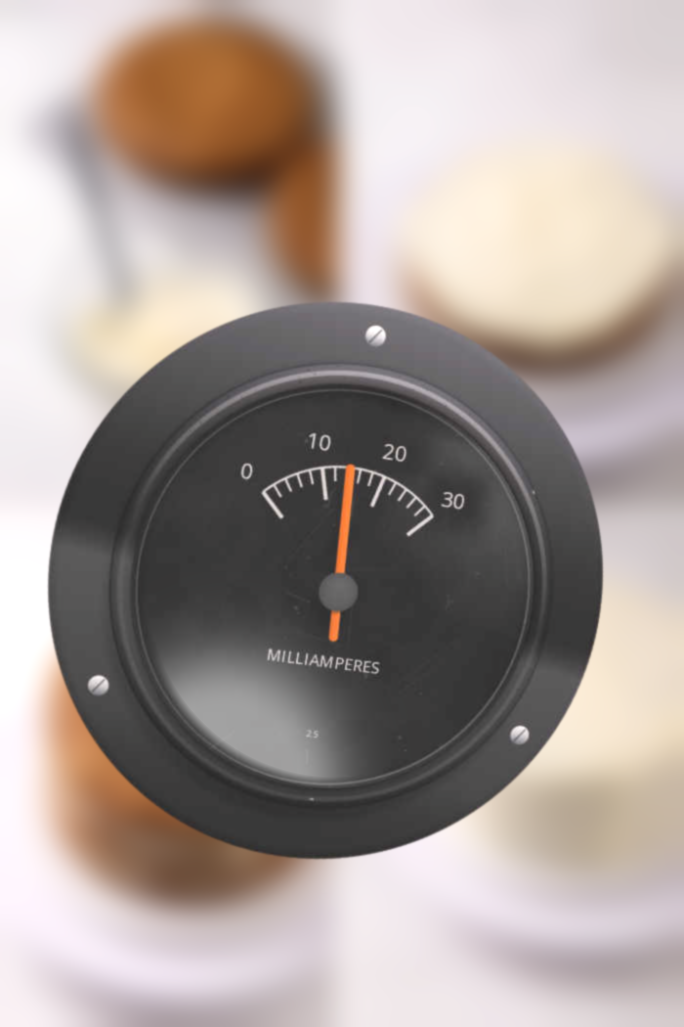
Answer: 14 (mA)
